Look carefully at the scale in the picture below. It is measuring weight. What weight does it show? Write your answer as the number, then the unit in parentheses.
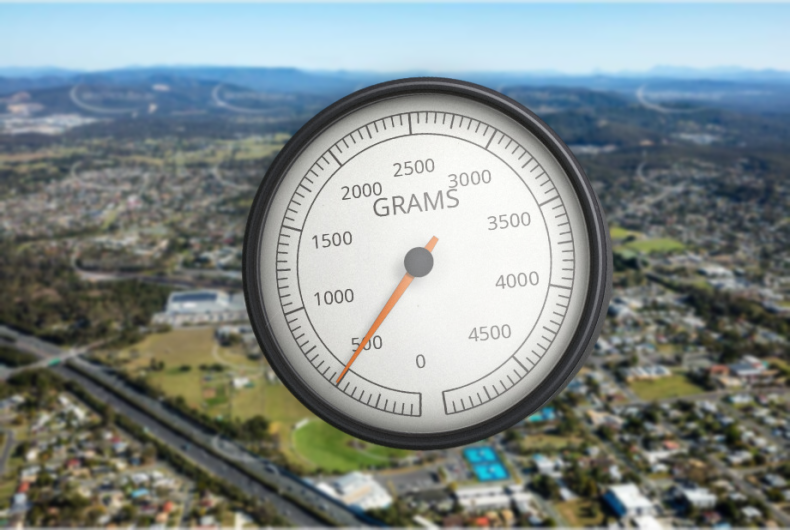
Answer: 500 (g)
